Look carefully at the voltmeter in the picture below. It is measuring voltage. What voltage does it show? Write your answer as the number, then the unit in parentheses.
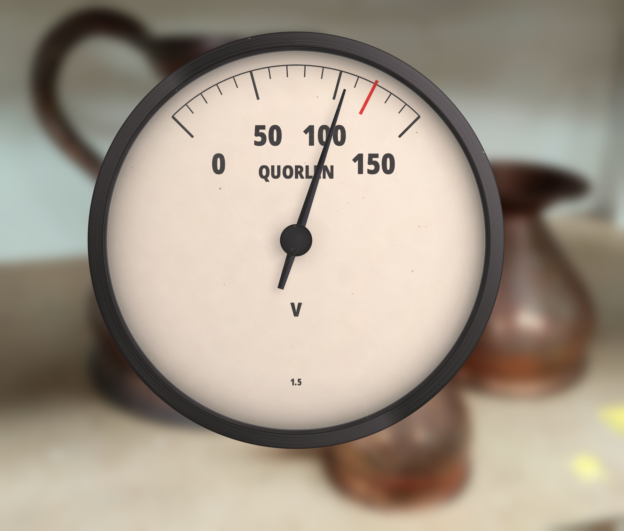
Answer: 105 (V)
